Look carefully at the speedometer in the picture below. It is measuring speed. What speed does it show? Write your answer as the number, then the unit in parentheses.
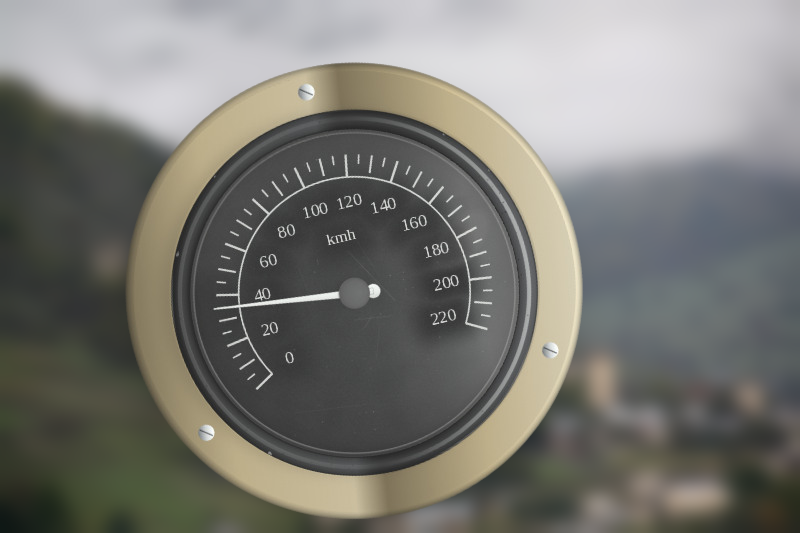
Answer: 35 (km/h)
